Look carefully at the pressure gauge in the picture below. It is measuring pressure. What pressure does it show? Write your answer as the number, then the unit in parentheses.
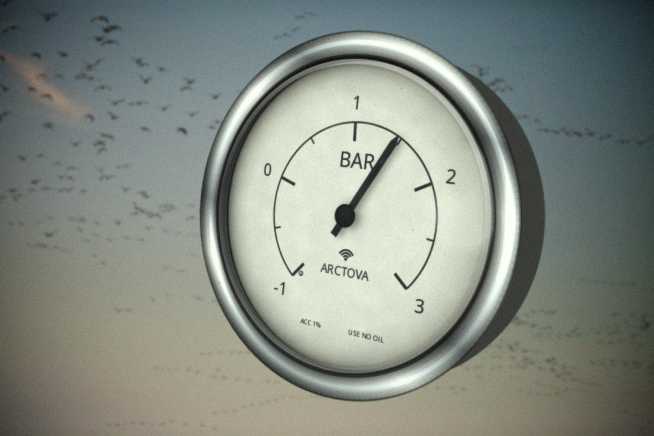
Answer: 1.5 (bar)
